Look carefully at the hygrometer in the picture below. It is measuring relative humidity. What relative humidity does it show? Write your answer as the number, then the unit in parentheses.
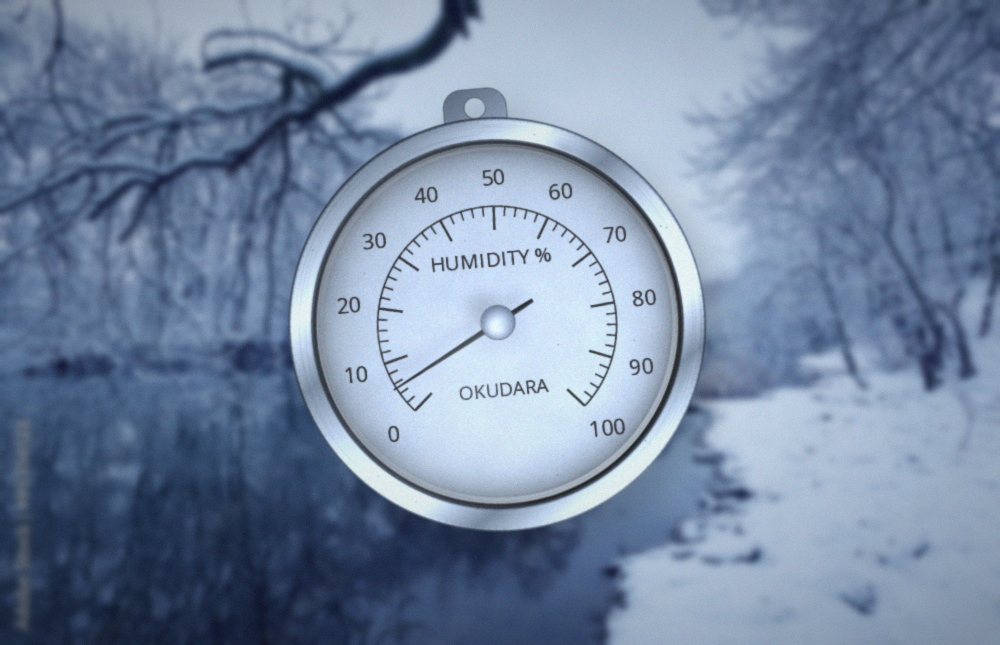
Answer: 5 (%)
